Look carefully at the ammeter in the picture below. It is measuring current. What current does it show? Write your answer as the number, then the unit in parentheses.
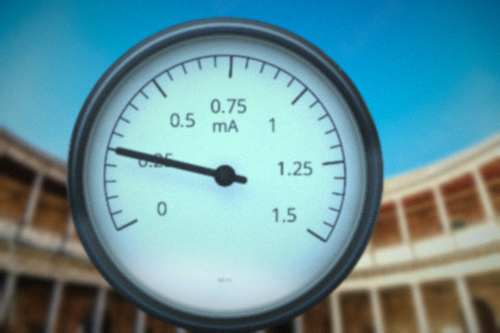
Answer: 0.25 (mA)
